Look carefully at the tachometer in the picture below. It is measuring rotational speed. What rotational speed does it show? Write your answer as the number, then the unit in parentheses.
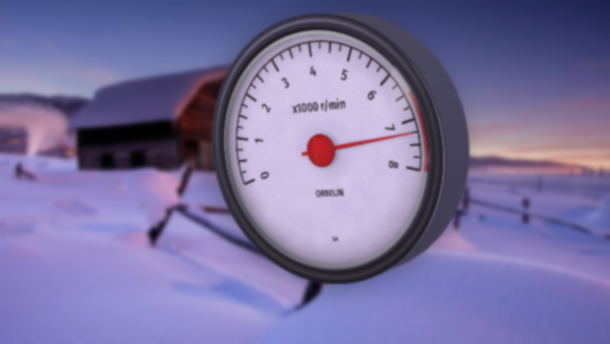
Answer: 7250 (rpm)
